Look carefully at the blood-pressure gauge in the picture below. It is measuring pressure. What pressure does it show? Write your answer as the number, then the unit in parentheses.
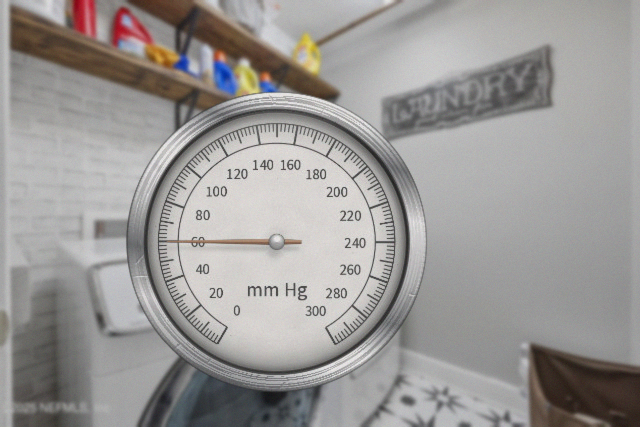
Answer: 60 (mmHg)
